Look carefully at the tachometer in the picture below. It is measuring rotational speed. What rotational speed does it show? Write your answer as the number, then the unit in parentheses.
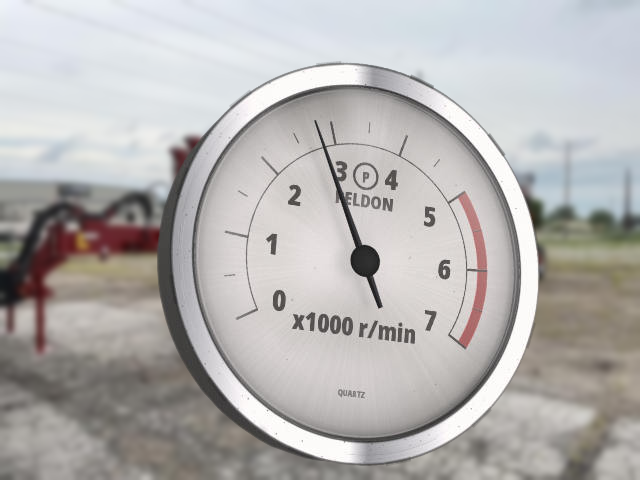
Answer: 2750 (rpm)
